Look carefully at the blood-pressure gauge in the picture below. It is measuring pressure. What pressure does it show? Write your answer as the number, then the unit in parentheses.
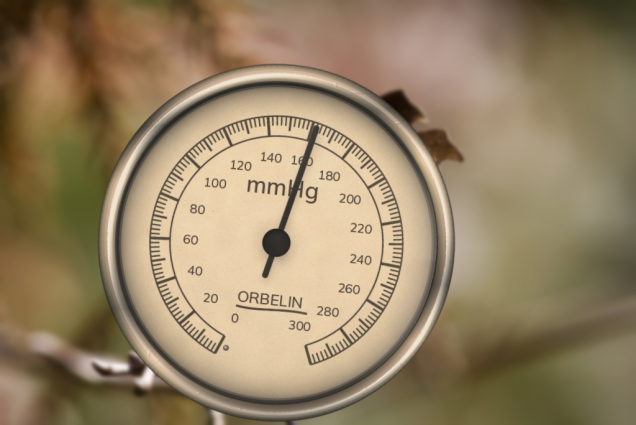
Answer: 162 (mmHg)
